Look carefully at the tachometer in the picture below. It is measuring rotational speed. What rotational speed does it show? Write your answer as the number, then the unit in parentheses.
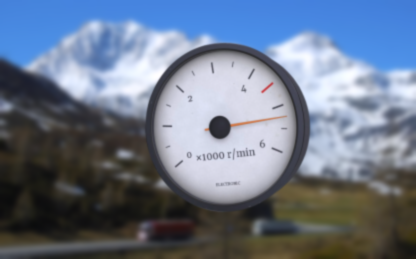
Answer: 5250 (rpm)
